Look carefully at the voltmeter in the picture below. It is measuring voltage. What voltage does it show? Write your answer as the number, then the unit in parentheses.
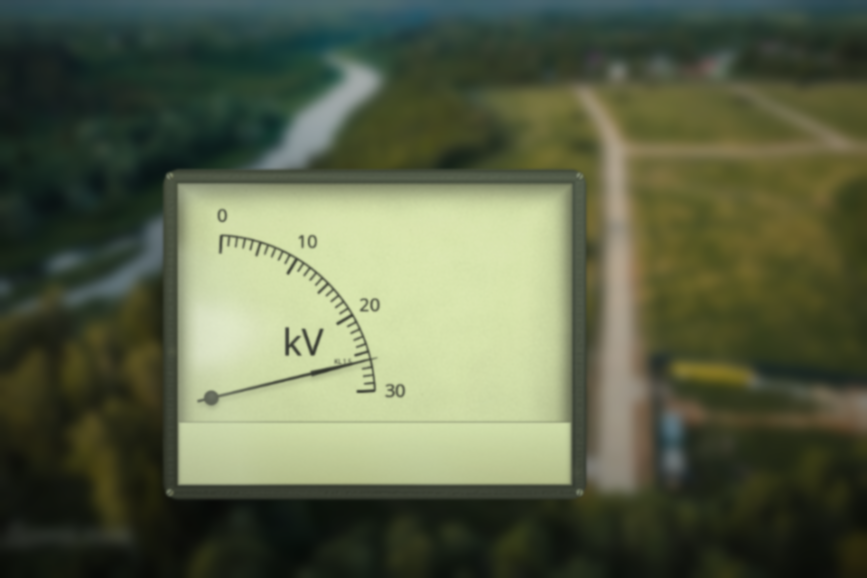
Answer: 26 (kV)
